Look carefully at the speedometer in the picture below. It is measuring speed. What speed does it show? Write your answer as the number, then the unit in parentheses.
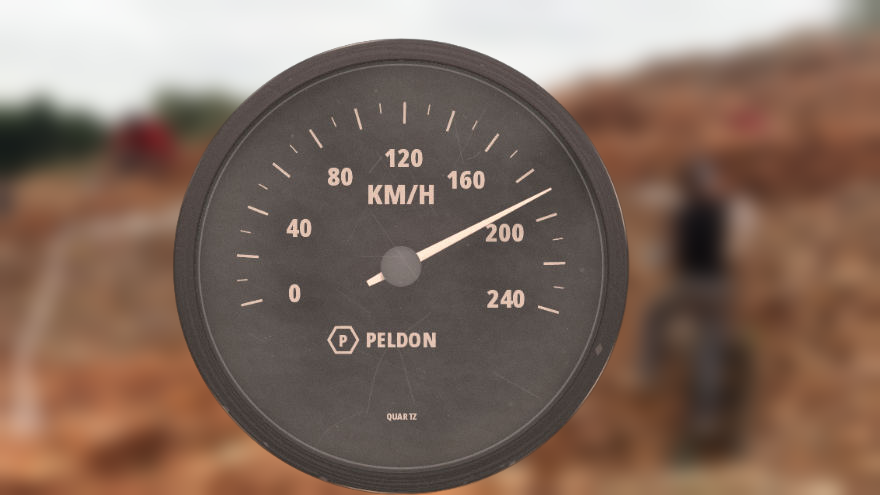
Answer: 190 (km/h)
